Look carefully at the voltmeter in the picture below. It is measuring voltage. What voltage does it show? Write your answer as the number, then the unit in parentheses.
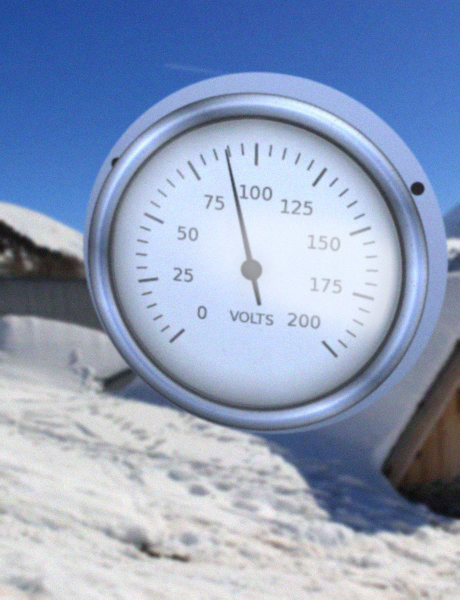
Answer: 90 (V)
